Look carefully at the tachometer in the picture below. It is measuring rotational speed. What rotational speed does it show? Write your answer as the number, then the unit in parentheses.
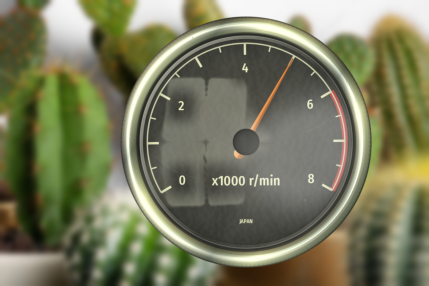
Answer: 5000 (rpm)
